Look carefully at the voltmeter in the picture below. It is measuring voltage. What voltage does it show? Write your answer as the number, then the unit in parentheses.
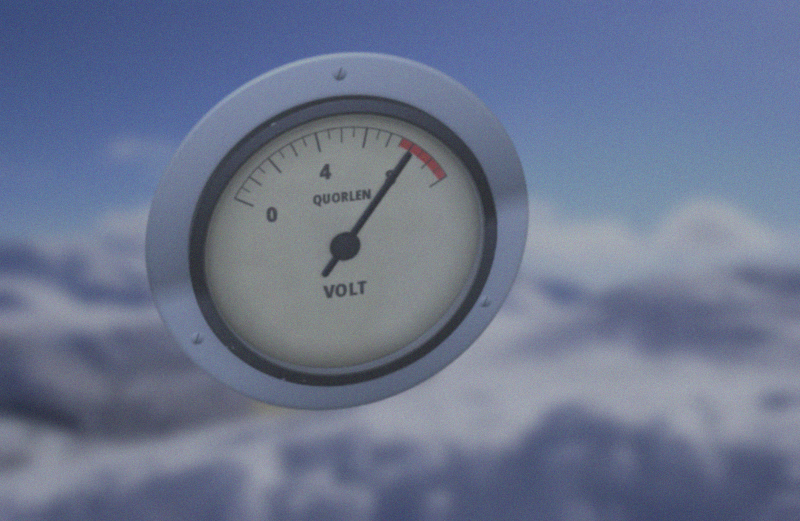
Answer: 8 (V)
